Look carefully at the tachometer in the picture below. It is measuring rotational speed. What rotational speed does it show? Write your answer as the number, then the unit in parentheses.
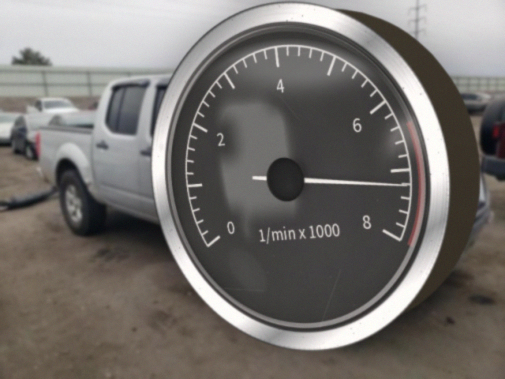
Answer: 7200 (rpm)
